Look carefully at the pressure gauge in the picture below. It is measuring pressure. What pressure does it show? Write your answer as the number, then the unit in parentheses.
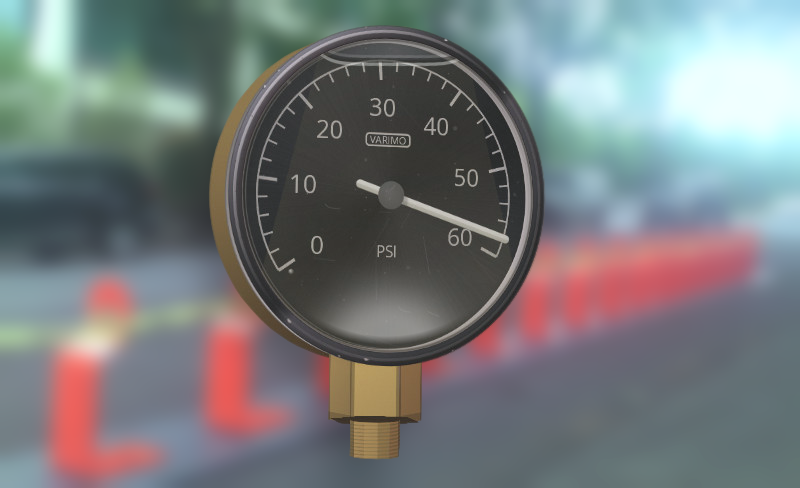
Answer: 58 (psi)
